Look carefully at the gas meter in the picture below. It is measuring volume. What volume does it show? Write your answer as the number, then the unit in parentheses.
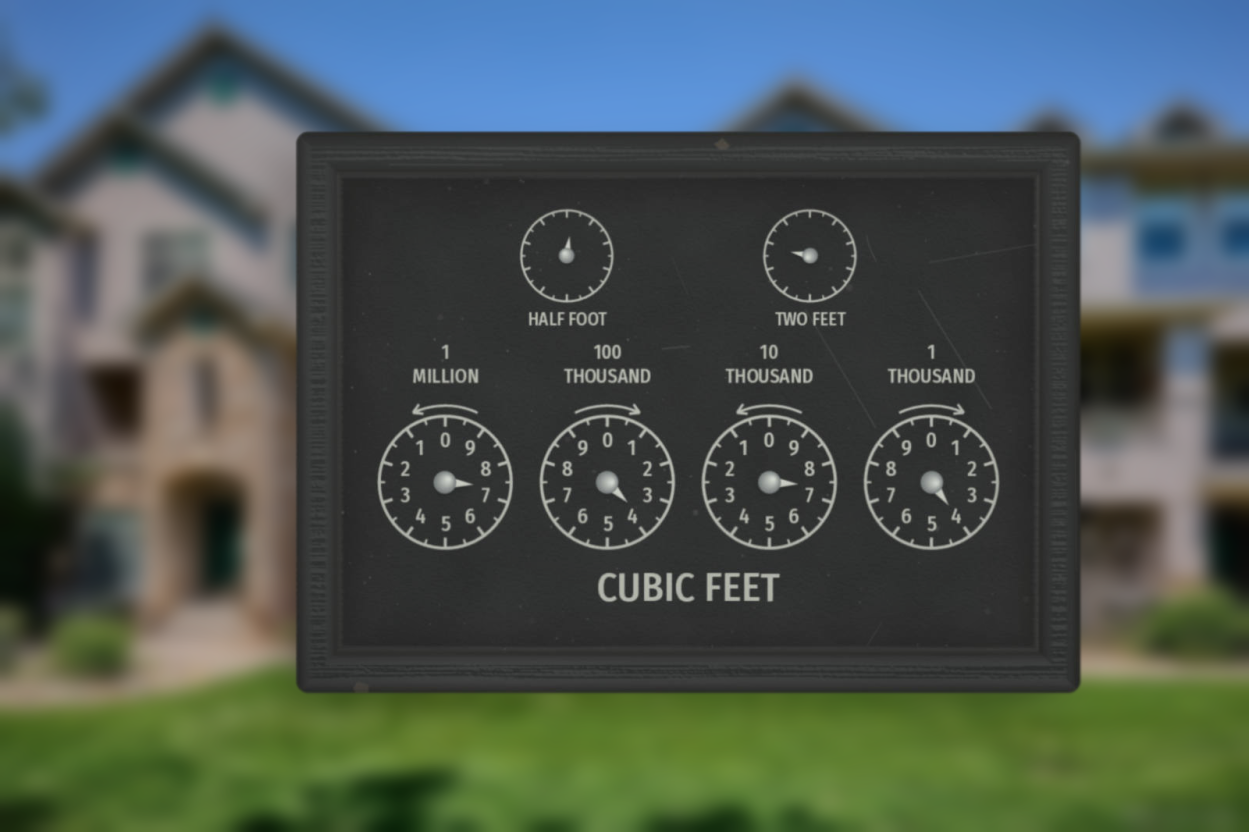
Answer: 737400 (ft³)
